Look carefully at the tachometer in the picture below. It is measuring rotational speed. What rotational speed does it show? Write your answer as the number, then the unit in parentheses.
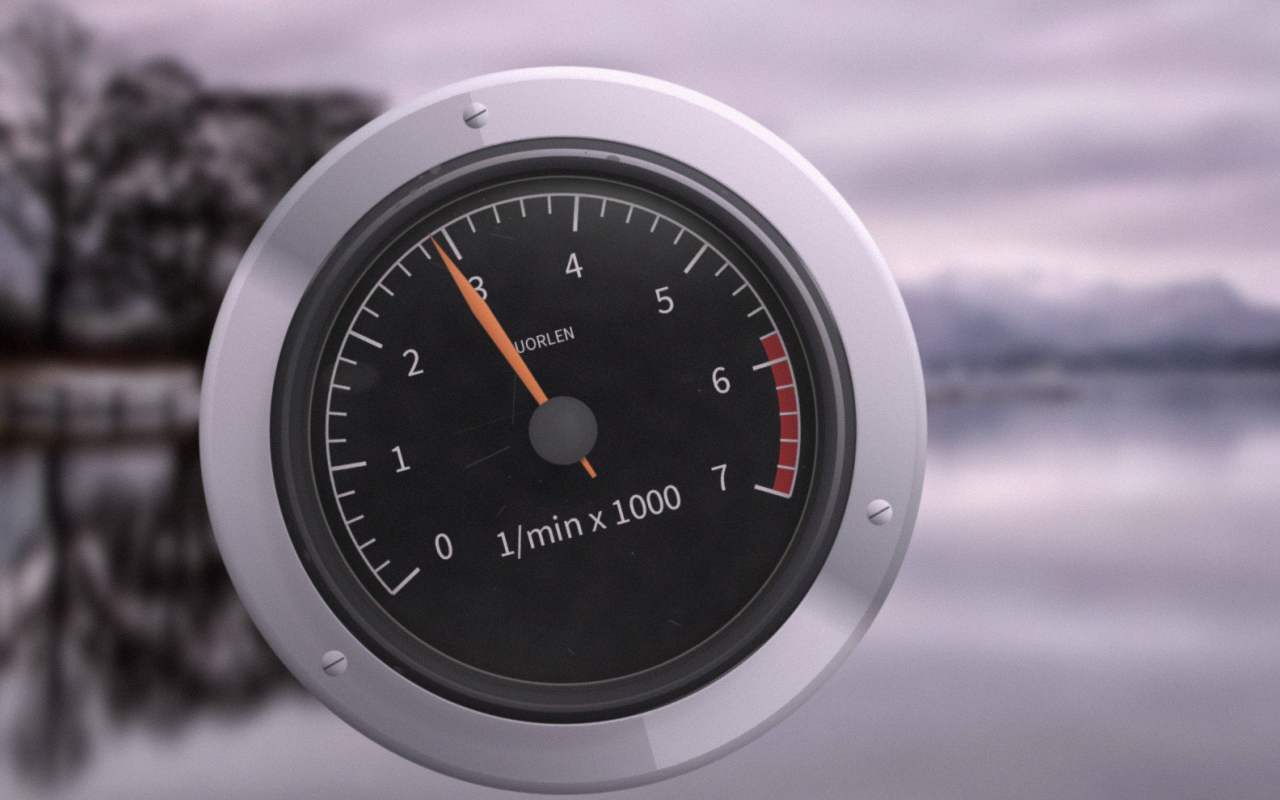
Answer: 2900 (rpm)
